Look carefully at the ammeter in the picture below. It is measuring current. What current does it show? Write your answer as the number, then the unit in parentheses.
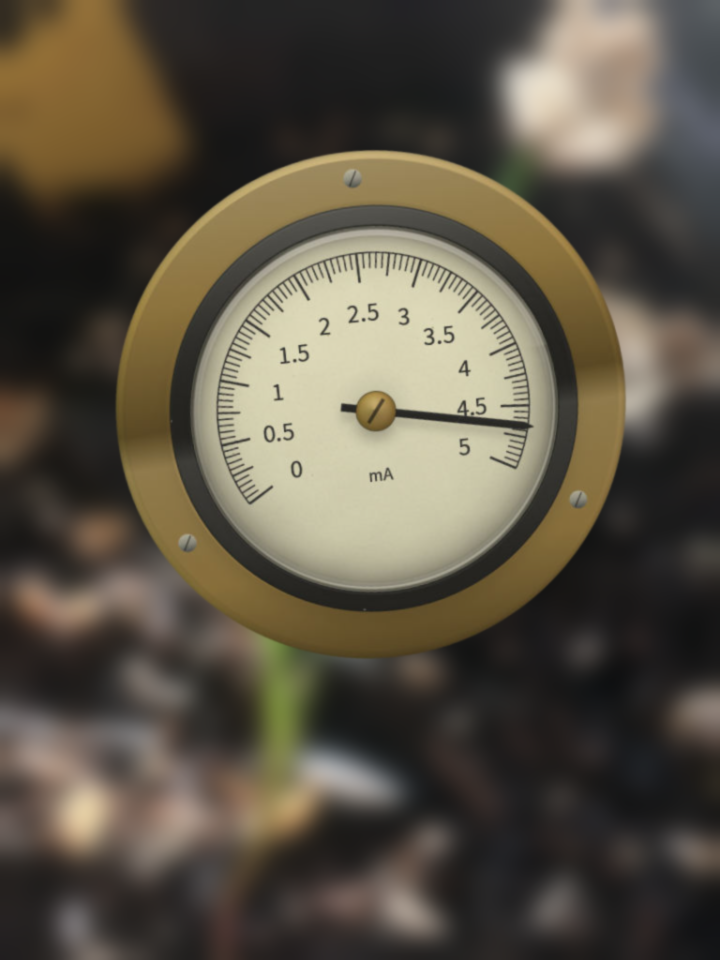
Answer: 4.65 (mA)
